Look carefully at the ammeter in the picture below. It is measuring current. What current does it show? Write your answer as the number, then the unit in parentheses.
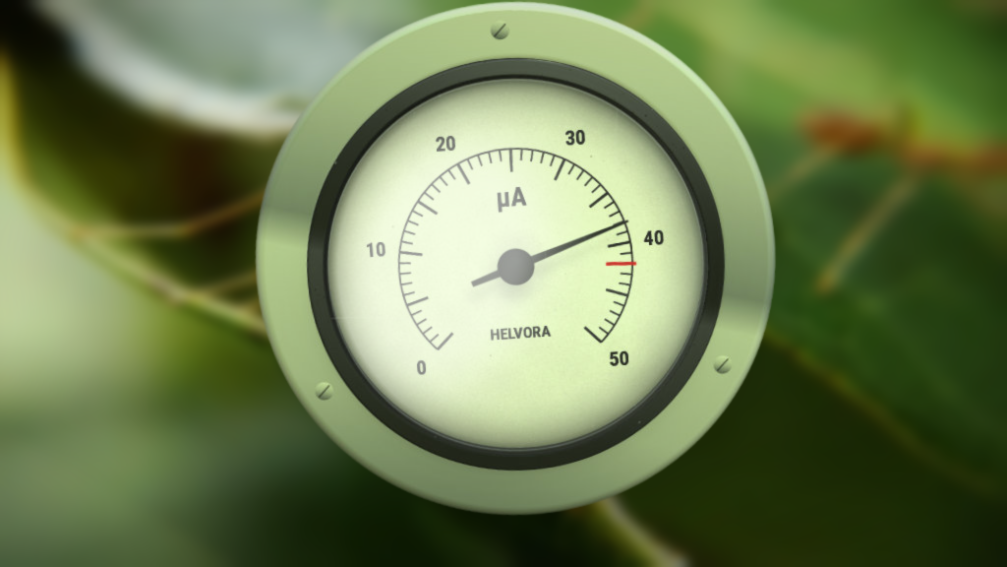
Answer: 38 (µA)
